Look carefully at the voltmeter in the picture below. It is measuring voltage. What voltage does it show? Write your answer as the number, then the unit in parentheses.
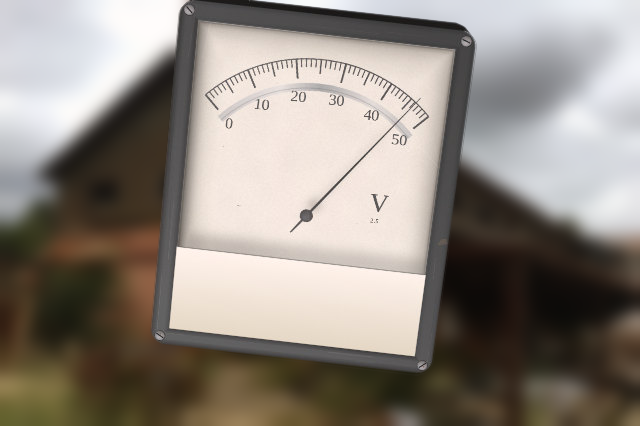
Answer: 46 (V)
